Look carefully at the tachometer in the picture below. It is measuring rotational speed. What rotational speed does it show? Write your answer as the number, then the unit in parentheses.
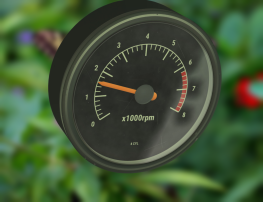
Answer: 1600 (rpm)
